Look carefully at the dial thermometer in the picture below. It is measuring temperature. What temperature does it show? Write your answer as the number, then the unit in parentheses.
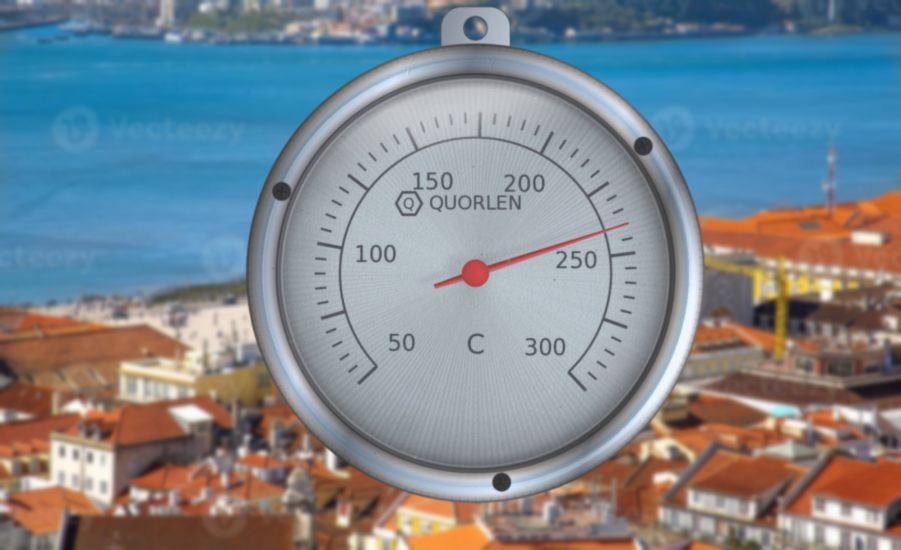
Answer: 240 (°C)
